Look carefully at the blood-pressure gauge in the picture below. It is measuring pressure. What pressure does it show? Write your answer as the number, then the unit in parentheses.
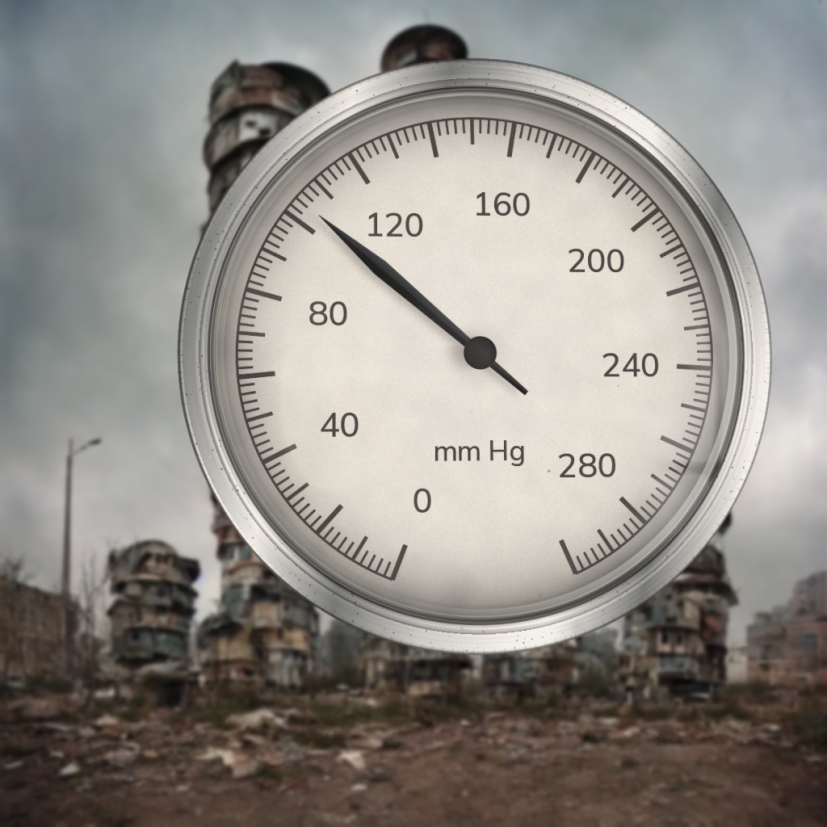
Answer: 104 (mmHg)
